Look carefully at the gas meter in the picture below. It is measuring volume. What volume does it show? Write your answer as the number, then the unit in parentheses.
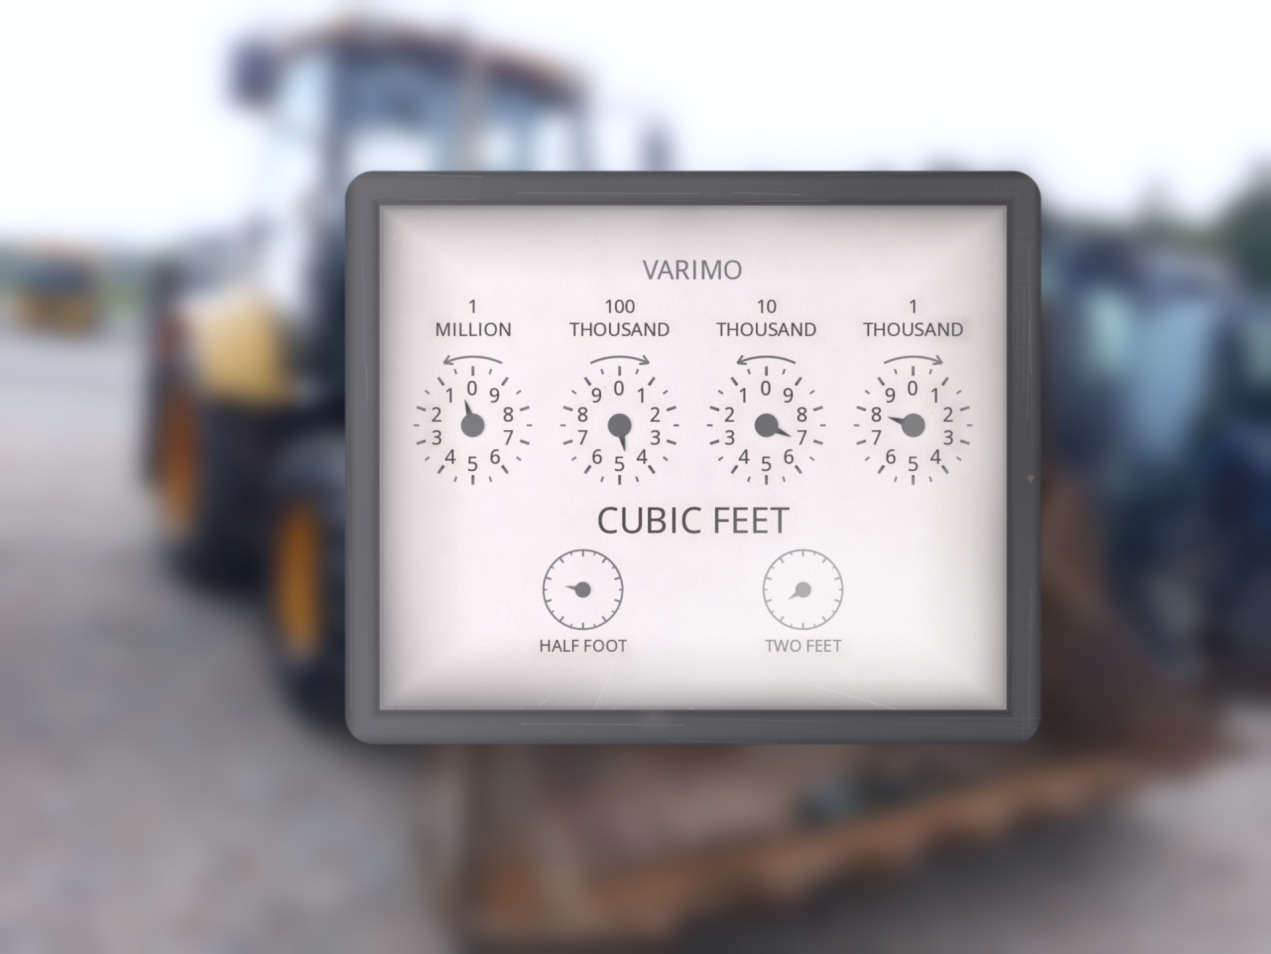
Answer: 46800 (ft³)
